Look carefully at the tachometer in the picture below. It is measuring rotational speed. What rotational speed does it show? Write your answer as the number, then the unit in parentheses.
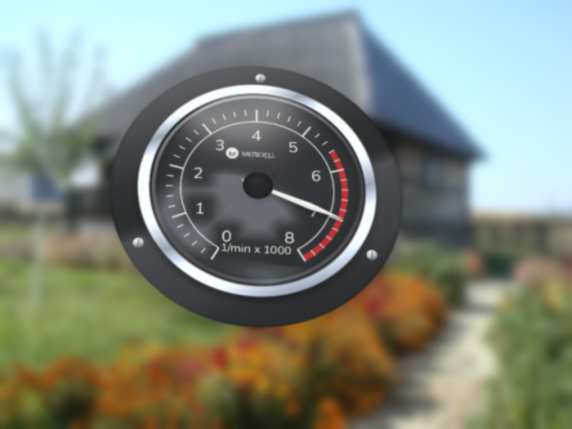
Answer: 7000 (rpm)
